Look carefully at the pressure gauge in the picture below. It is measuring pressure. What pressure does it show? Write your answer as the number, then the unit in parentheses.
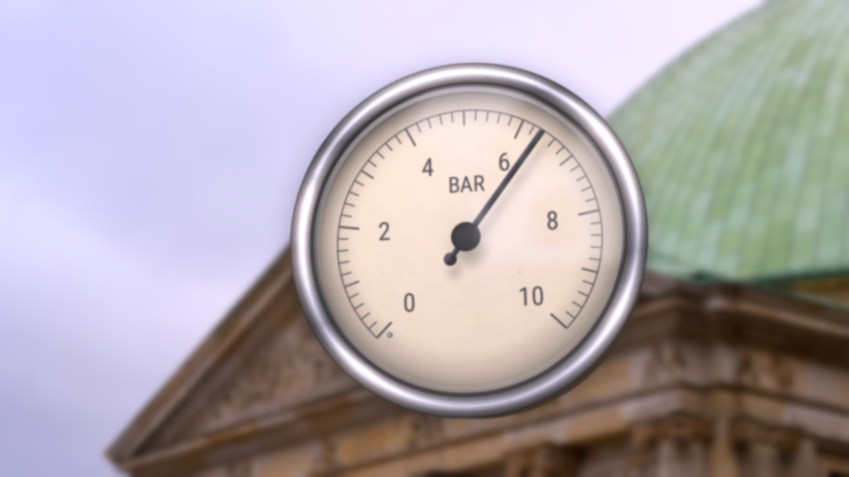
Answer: 6.4 (bar)
